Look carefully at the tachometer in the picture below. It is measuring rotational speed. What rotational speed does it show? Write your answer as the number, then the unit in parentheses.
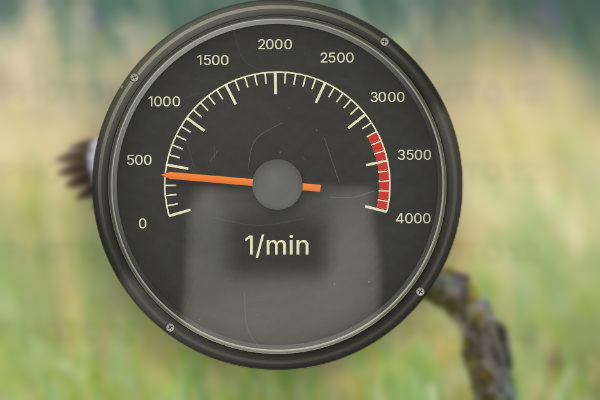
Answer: 400 (rpm)
